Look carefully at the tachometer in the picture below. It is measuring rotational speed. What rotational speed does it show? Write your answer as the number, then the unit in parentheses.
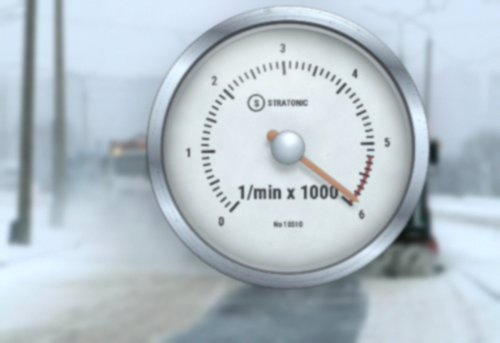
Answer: 5900 (rpm)
